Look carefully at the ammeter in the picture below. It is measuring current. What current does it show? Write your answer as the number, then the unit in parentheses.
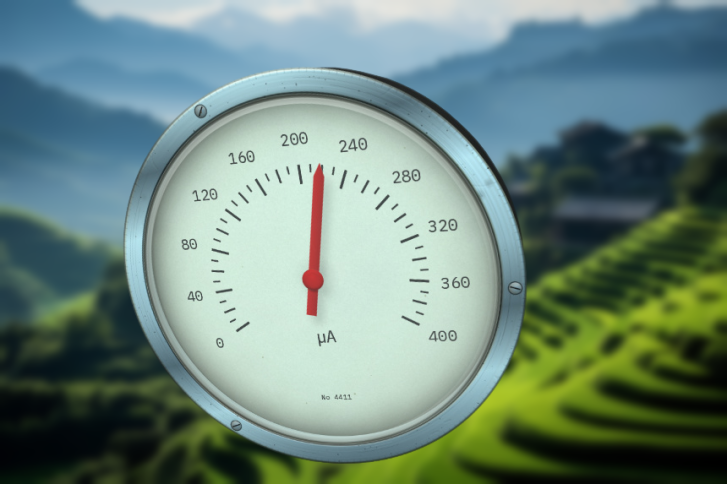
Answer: 220 (µA)
